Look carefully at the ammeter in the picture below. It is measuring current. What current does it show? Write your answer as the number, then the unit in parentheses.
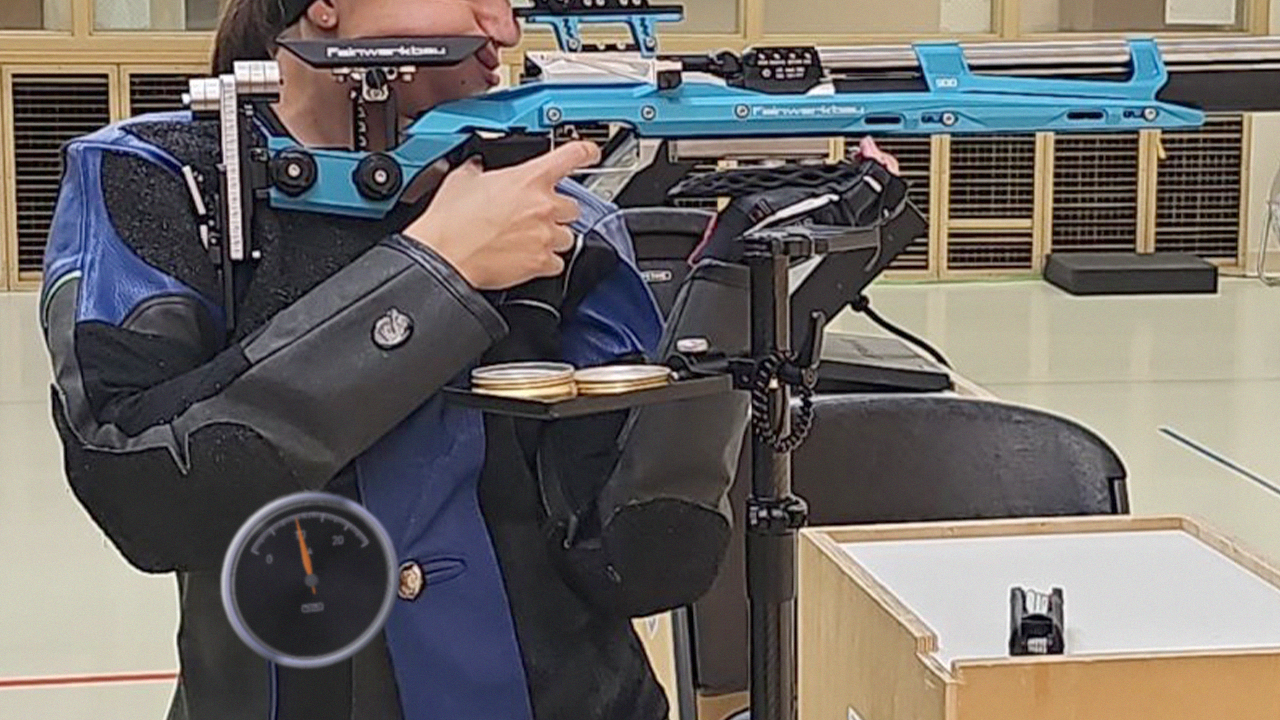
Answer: 10 (A)
